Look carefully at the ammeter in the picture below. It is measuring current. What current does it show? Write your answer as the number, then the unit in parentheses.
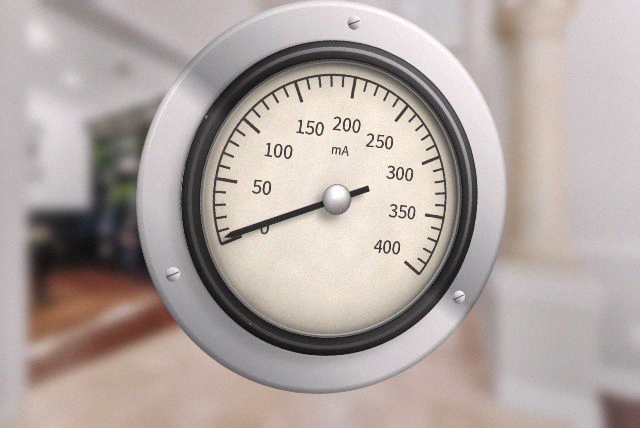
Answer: 5 (mA)
